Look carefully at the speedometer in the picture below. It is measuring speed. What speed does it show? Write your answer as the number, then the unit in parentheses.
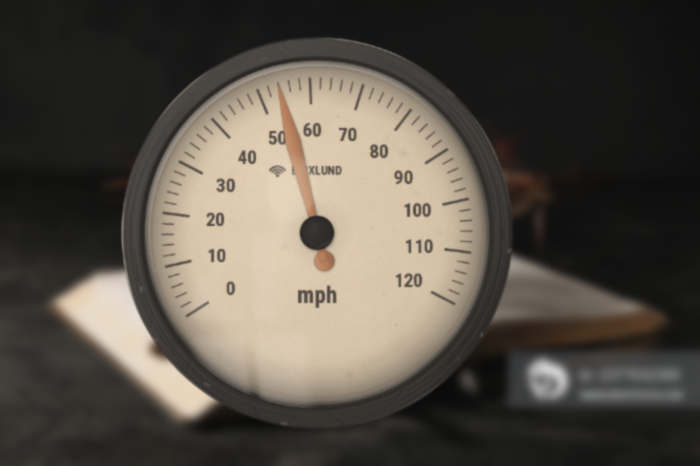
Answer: 54 (mph)
